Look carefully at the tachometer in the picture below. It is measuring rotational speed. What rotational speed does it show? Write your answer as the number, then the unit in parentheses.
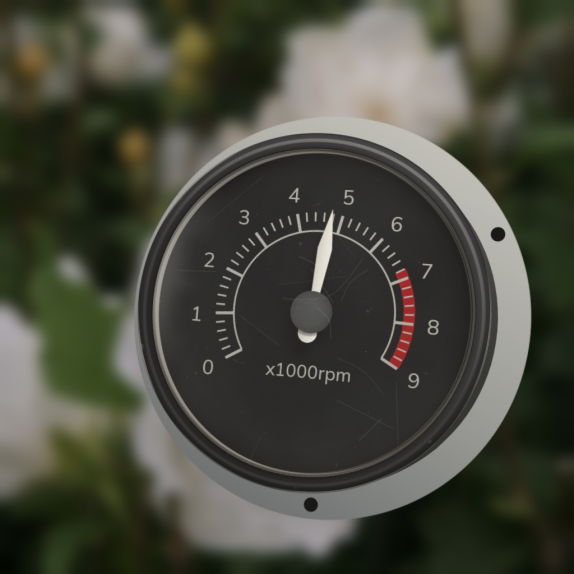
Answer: 4800 (rpm)
